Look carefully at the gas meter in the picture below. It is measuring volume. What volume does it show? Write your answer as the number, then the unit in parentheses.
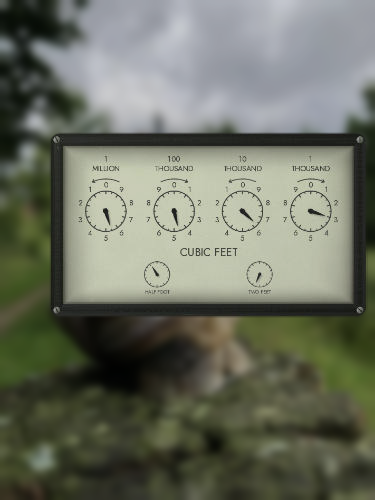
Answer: 546300 (ft³)
